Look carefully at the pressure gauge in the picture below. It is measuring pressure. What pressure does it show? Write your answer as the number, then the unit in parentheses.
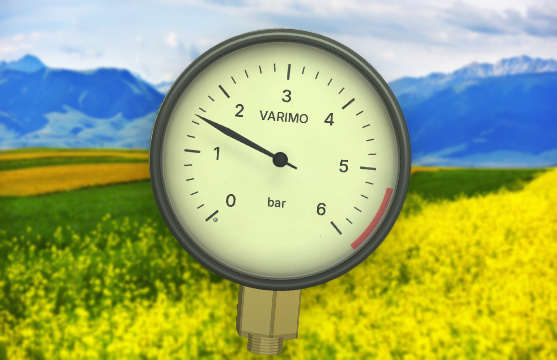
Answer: 1.5 (bar)
